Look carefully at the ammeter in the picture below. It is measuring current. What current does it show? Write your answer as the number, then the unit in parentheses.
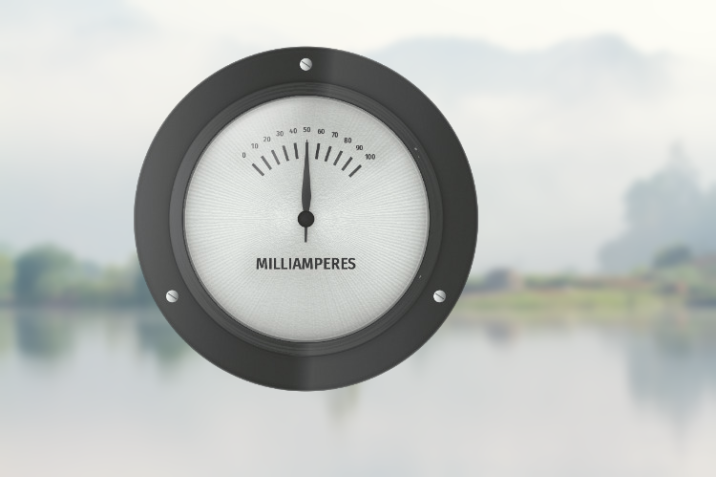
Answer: 50 (mA)
